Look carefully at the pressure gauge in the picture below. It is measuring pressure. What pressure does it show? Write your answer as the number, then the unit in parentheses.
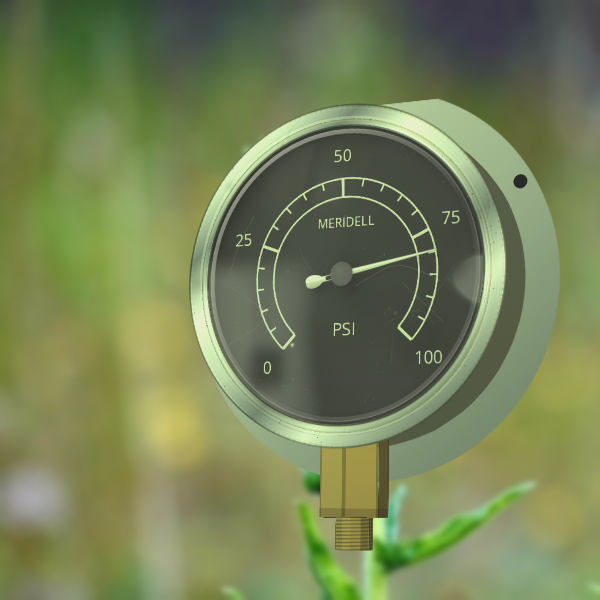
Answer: 80 (psi)
